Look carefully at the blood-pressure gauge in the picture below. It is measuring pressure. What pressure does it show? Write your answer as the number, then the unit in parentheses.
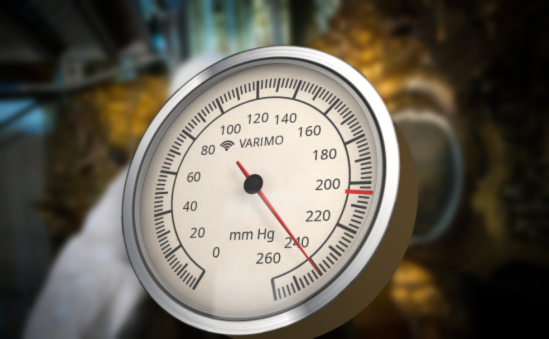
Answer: 240 (mmHg)
